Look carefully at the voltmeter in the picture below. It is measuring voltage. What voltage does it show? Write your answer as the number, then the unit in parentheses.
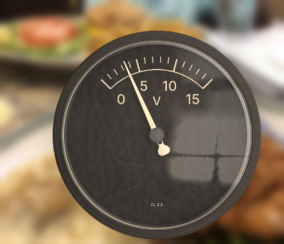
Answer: 3.5 (V)
